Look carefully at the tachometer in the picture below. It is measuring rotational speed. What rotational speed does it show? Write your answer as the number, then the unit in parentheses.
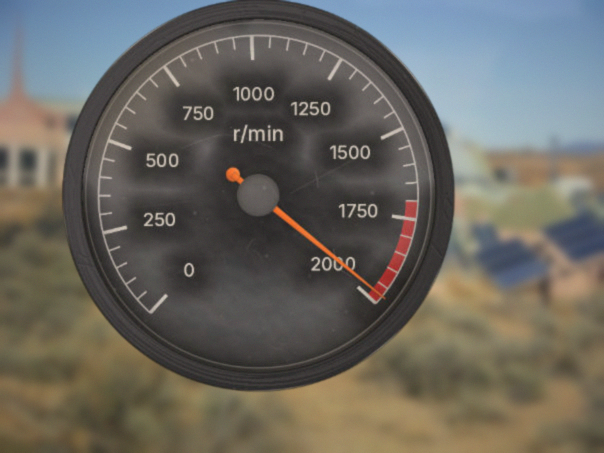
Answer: 1975 (rpm)
